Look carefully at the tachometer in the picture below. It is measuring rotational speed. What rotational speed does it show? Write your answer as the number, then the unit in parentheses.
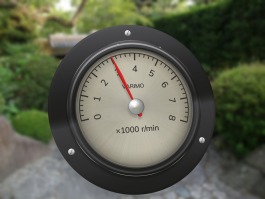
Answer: 3000 (rpm)
